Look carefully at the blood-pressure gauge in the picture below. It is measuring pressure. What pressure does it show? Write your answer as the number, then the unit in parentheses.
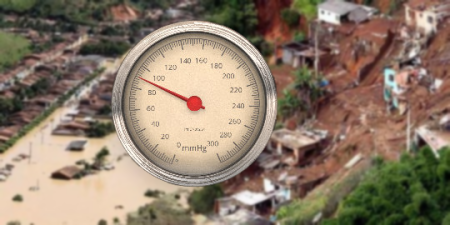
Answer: 90 (mmHg)
